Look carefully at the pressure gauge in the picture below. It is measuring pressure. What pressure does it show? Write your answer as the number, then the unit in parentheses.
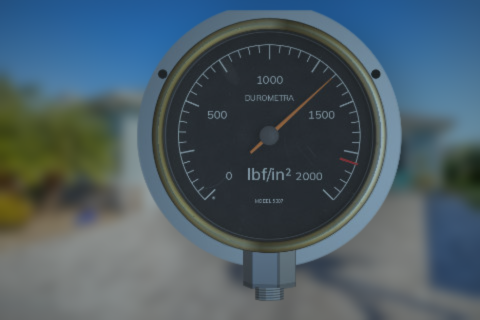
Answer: 1350 (psi)
